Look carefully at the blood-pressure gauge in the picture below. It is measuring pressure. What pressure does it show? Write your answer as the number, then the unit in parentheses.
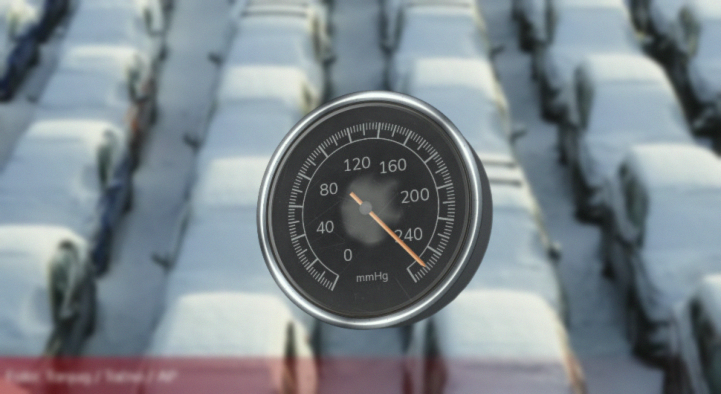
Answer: 250 (mmHg)
